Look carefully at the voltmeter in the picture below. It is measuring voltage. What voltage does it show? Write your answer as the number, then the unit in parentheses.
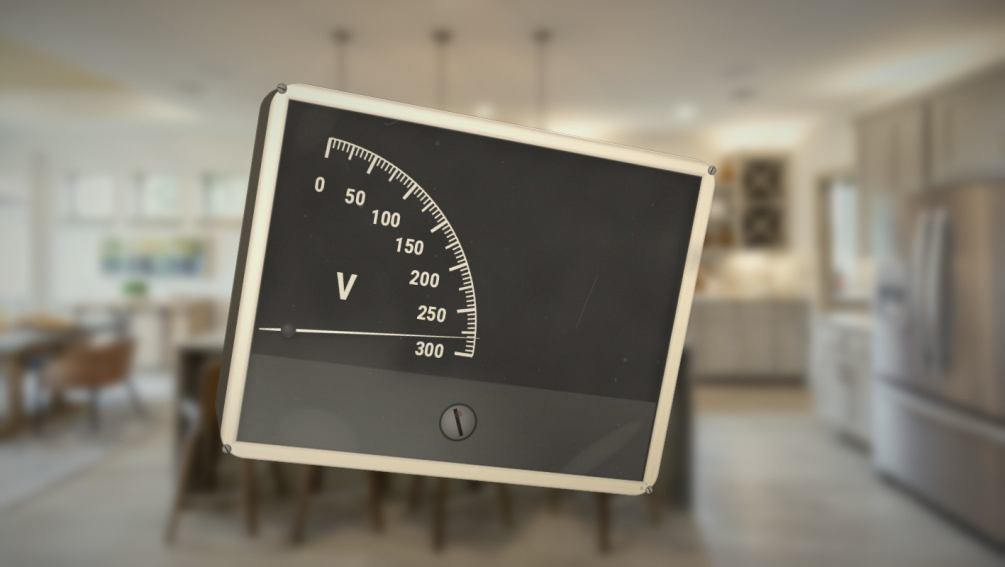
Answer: 280 (V)
